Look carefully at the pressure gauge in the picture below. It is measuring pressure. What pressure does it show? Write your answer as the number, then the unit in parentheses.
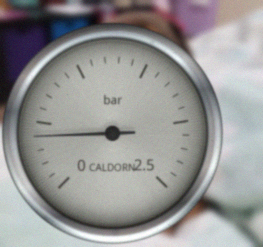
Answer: 0.4 (bar)
